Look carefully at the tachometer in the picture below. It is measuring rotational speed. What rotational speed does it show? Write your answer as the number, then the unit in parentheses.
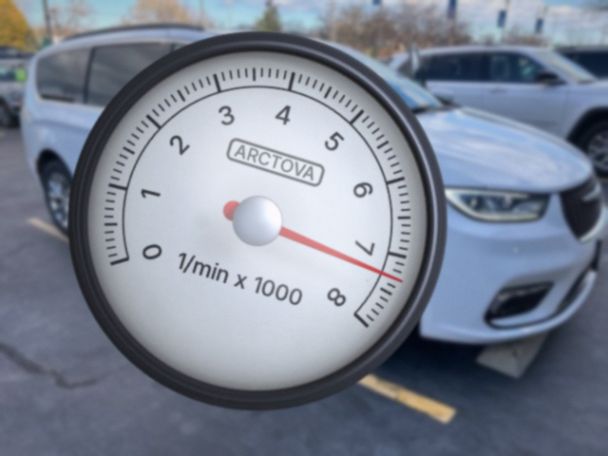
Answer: 7300 (rpm)
